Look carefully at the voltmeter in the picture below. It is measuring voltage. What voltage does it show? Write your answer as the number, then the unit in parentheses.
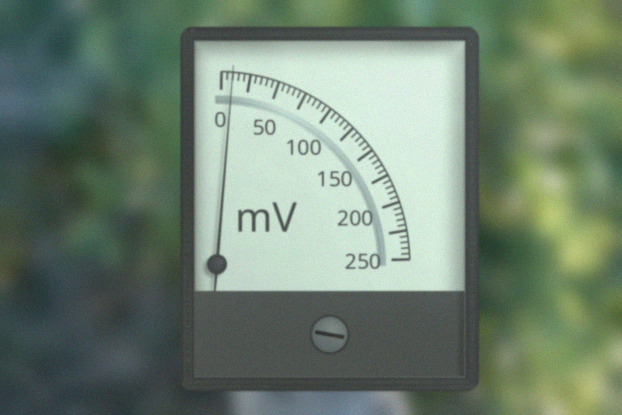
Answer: 10 (mV)
